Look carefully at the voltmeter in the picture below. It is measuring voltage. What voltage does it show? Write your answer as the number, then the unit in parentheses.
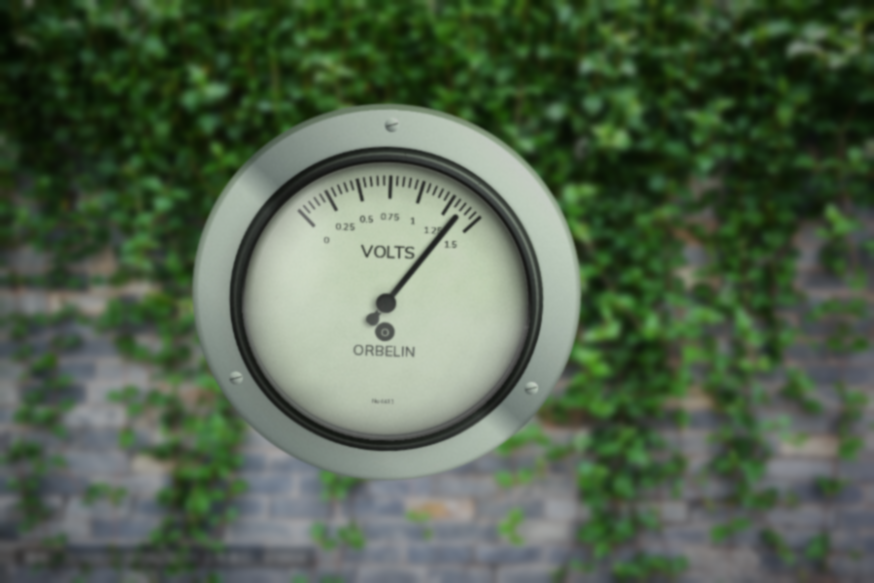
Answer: 1.35 (V)
